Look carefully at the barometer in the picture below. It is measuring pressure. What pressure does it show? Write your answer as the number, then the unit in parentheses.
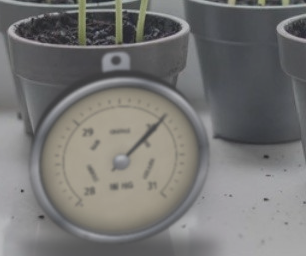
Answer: 30 (inHg)
